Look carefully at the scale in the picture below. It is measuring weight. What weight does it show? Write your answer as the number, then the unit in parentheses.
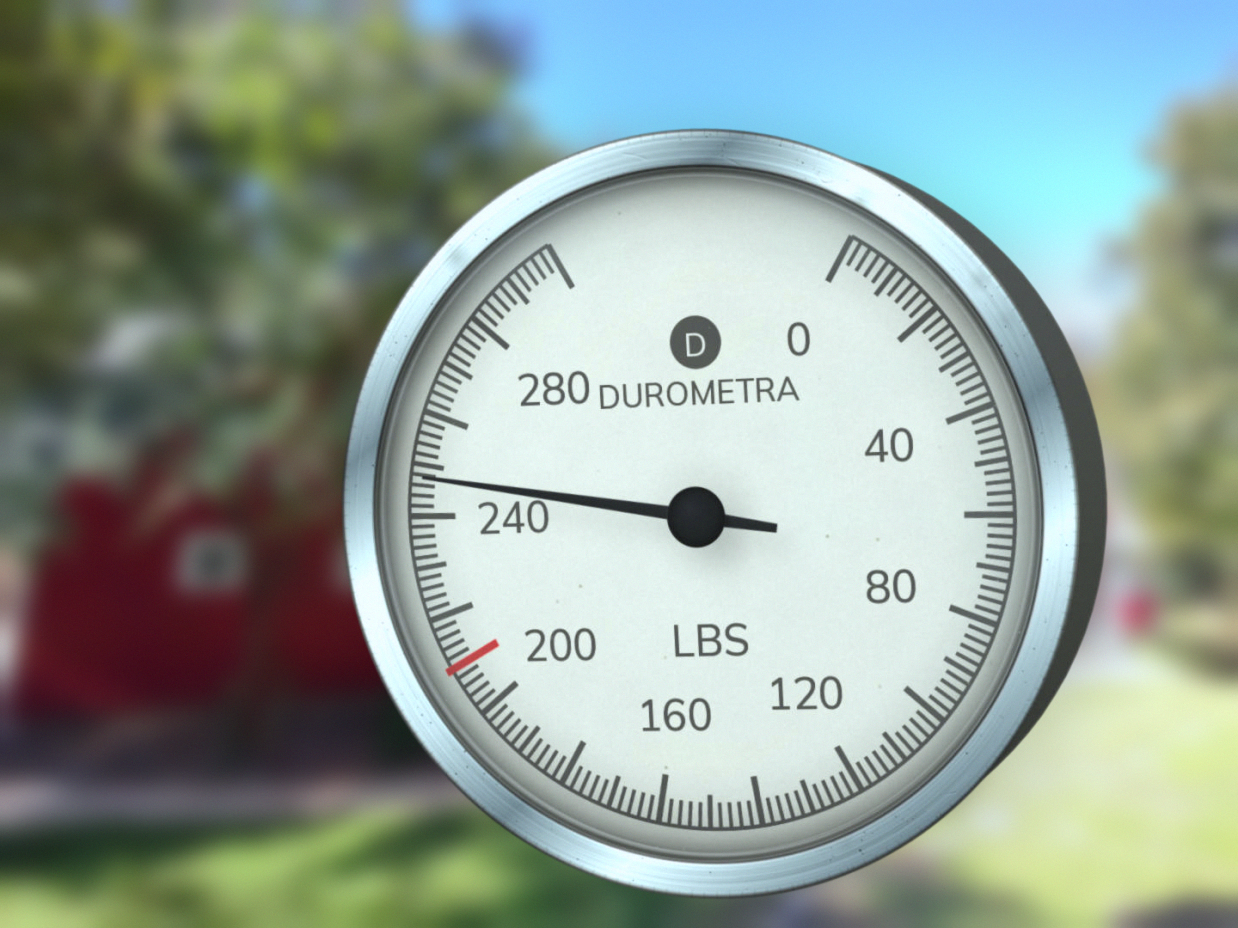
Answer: 248 (lb)
